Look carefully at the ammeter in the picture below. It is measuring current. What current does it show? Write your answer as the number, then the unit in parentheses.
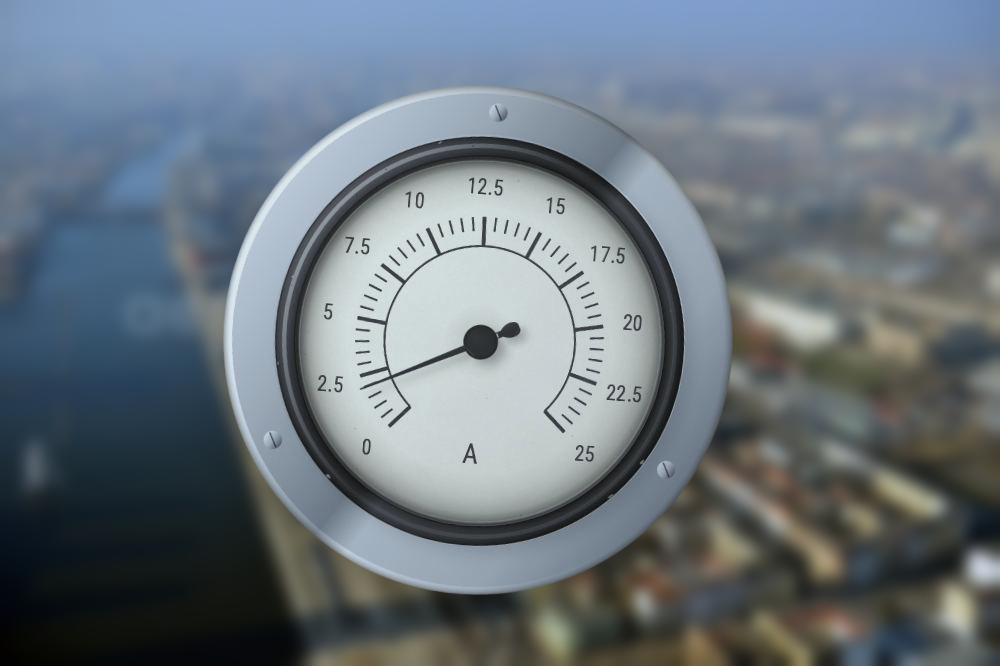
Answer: 2 (A)
